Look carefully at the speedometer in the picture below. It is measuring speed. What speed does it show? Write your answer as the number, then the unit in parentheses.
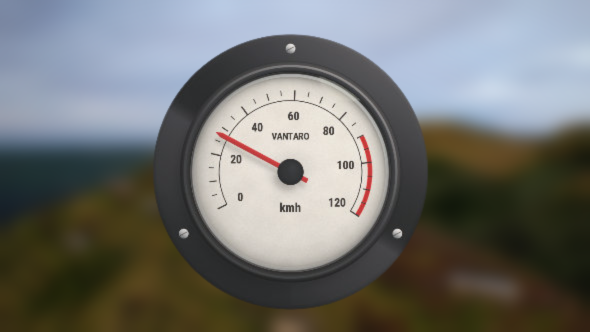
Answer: 27.5 (km/h)
